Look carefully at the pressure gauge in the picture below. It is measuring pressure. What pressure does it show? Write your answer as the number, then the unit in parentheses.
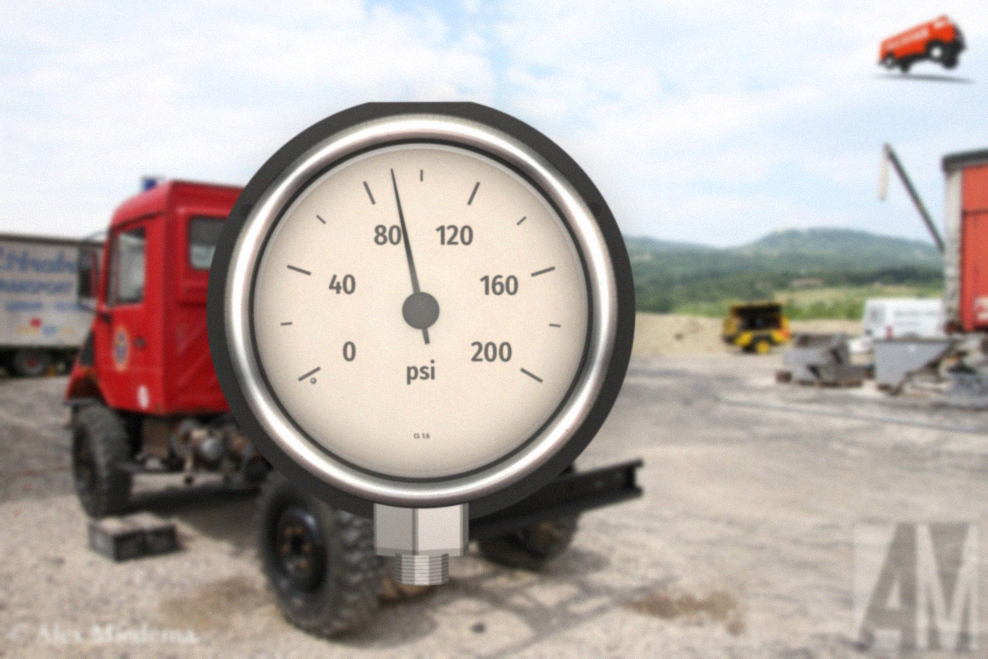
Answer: 90 (psi)
